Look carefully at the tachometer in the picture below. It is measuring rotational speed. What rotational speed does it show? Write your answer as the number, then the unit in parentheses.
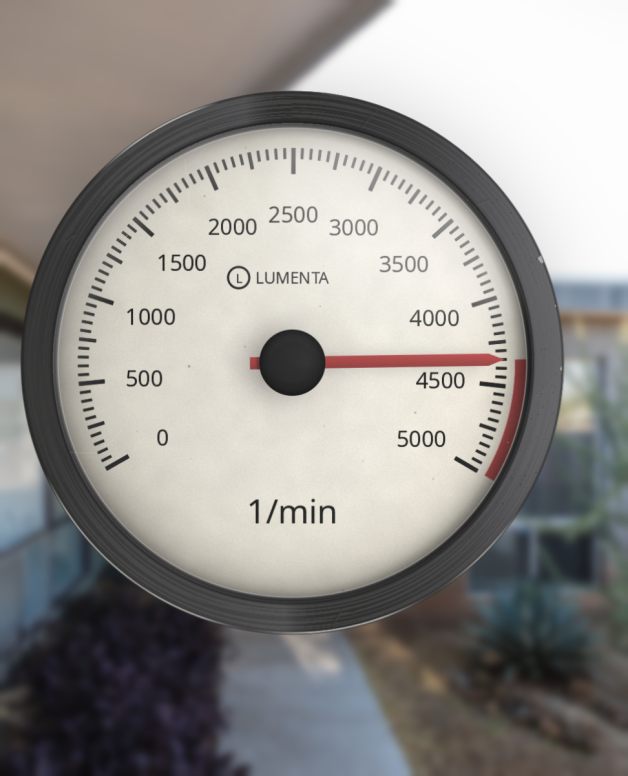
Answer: 4350 (rpm)
